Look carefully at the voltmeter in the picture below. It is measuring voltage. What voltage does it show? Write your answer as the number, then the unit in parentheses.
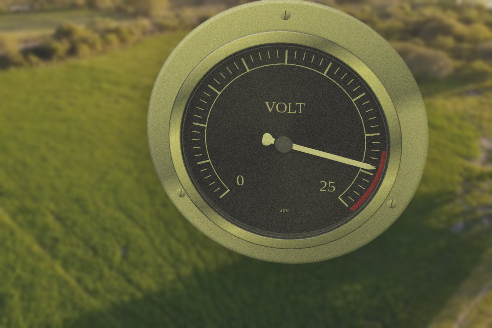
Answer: 22 (V)
